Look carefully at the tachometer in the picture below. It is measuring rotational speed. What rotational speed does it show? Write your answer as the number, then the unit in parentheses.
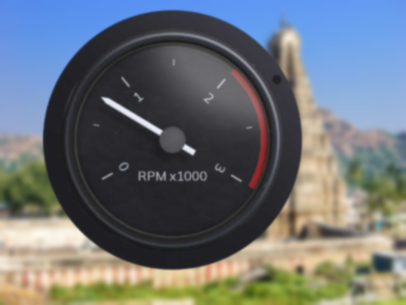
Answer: 750 (rpm)
